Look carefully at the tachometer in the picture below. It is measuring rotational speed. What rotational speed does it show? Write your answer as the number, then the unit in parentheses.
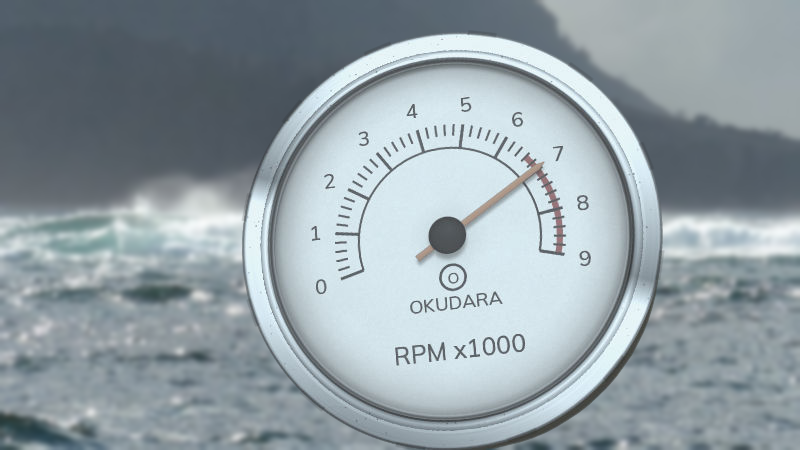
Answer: 7000 (rpm)
